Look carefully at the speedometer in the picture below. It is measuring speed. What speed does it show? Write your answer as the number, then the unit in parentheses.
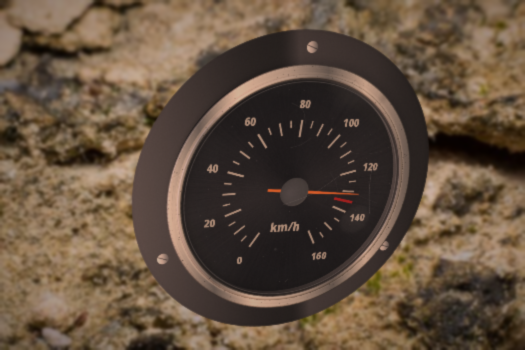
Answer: 130 (km/h)
